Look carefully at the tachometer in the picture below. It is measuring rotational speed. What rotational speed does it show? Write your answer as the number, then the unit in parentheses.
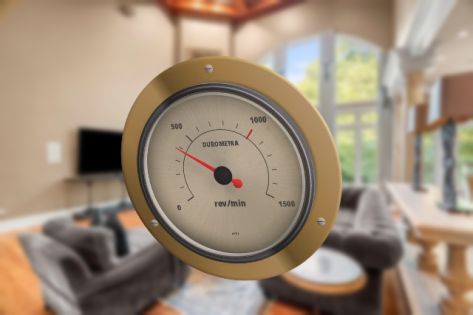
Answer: 400 (rpm)
